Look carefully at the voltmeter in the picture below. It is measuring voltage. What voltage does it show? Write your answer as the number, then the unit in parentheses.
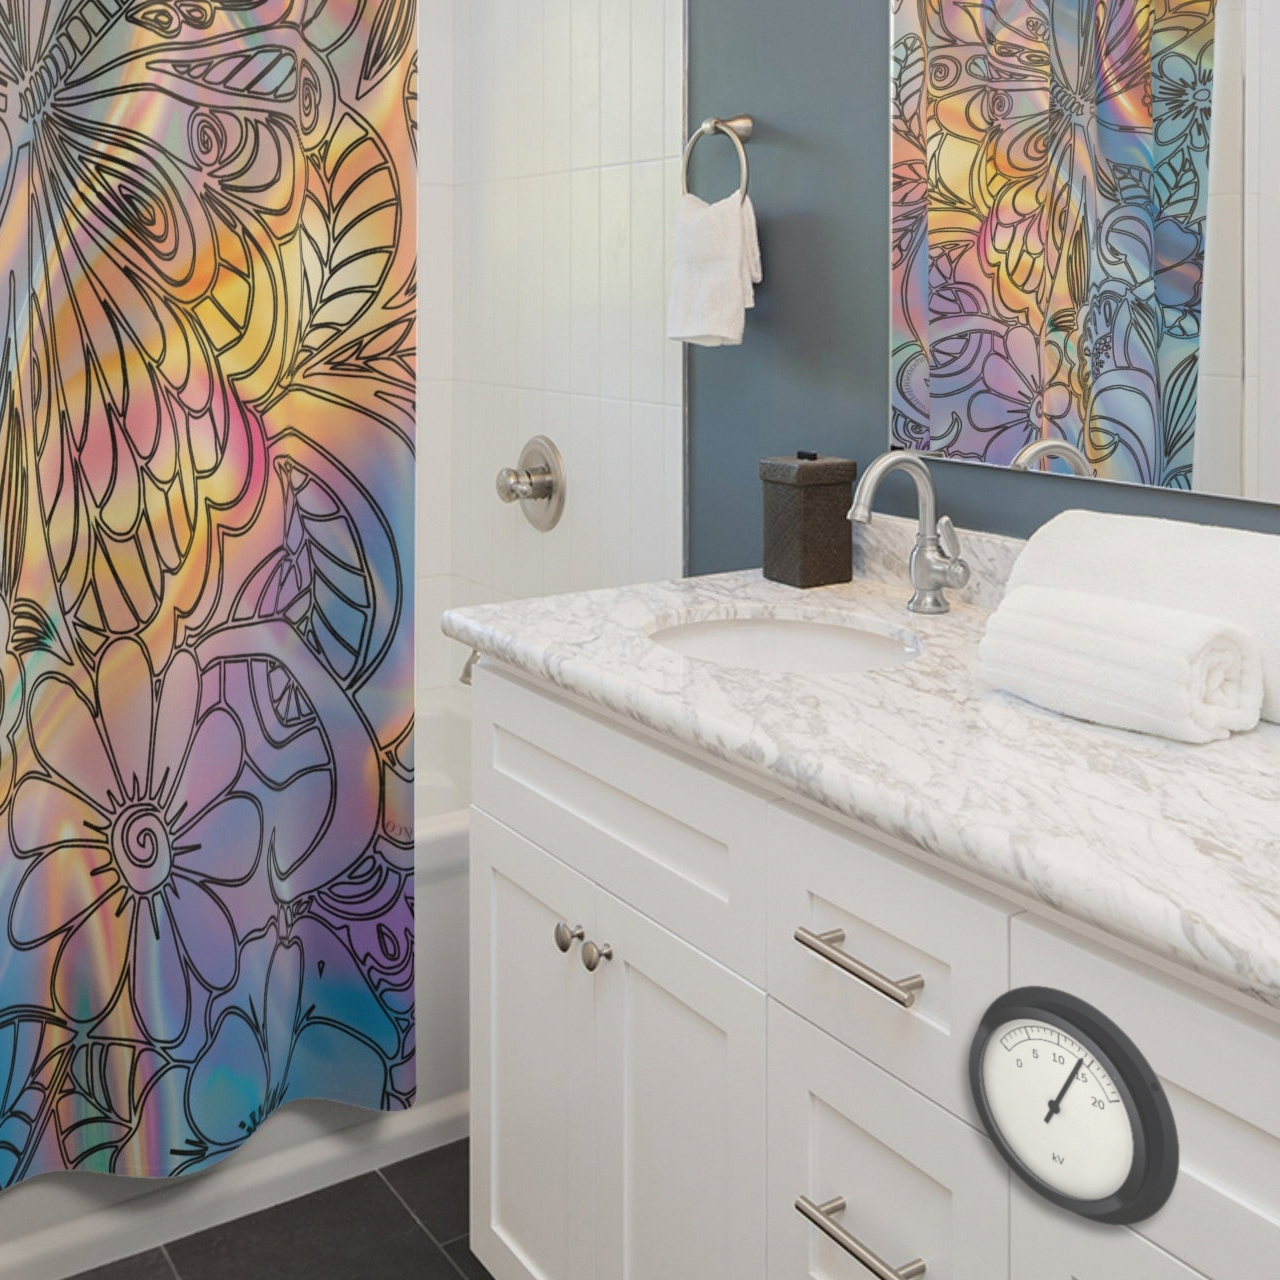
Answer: 14 (kV)
